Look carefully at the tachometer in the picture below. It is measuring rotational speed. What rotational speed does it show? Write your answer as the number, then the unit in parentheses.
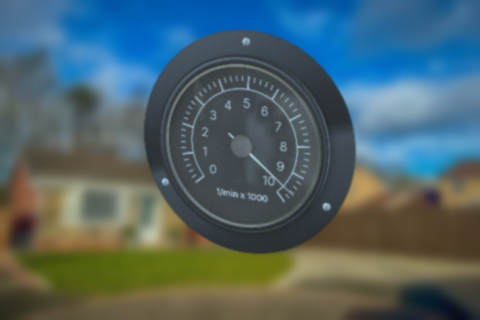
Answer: 9600 (rpm)
